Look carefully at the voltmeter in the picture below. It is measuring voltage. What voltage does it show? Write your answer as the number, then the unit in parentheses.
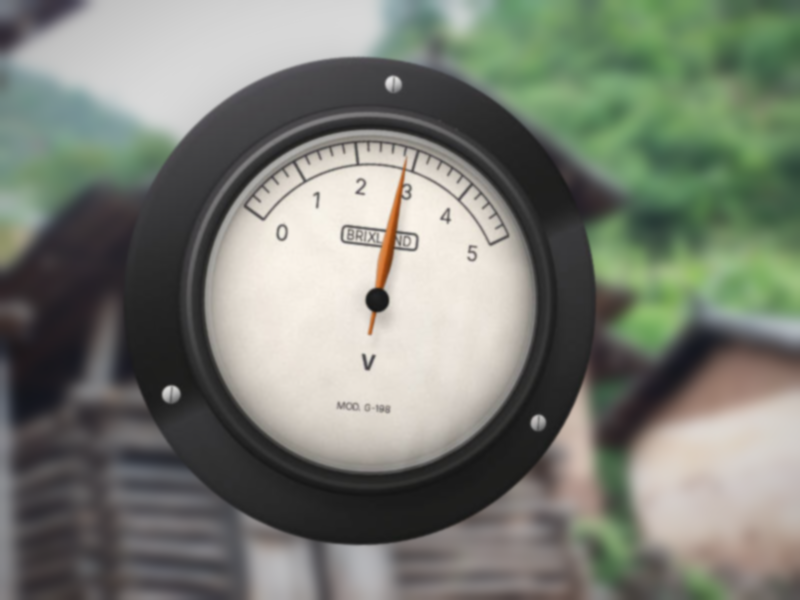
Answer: 2.8 (V)
